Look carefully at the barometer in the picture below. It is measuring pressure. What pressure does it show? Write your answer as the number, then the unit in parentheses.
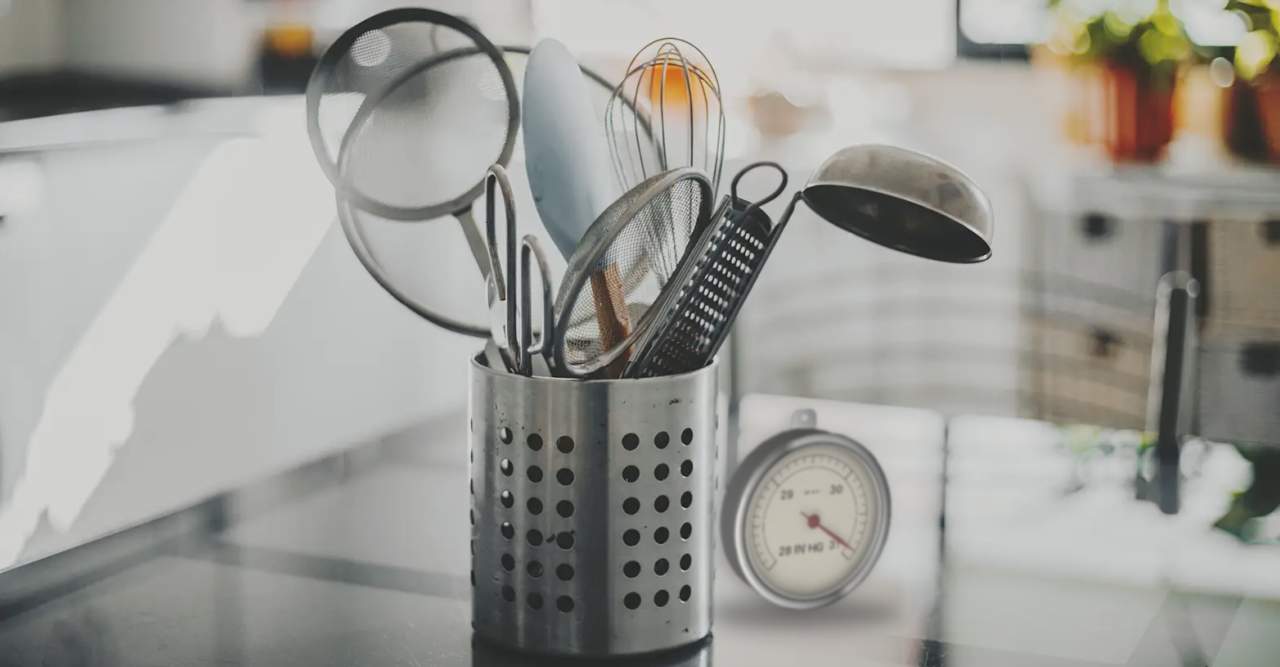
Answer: 30.9 (inHg)
